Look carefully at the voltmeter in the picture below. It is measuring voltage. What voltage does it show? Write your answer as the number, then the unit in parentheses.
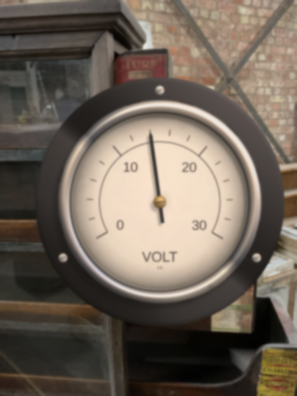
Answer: 14 (V)
